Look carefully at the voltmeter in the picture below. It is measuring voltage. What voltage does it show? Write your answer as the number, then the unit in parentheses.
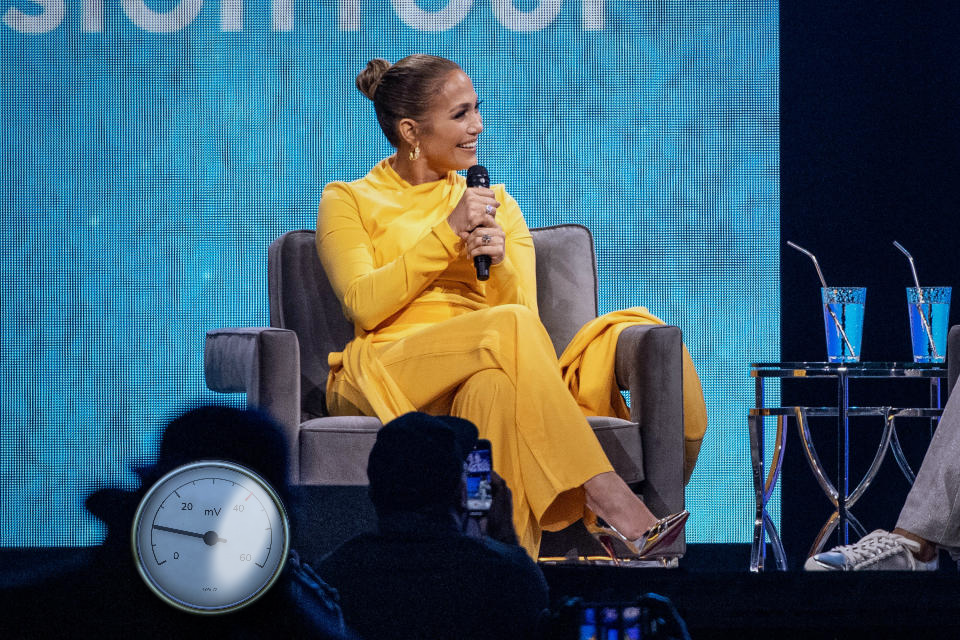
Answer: 10 (mV)
